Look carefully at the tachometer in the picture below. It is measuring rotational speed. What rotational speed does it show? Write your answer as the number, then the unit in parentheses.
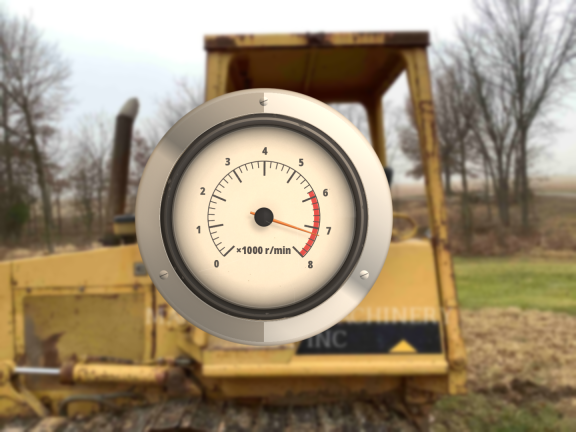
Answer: 7200 (rpm)
